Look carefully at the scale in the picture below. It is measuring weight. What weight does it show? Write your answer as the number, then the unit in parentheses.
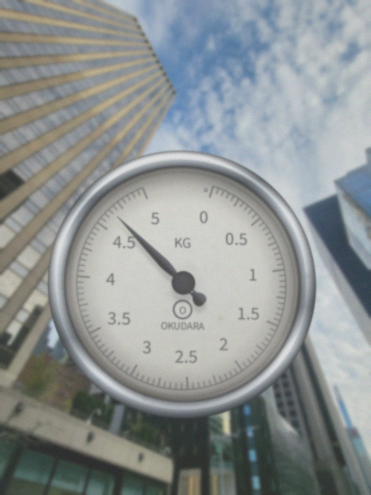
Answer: 4.65 (kg)
